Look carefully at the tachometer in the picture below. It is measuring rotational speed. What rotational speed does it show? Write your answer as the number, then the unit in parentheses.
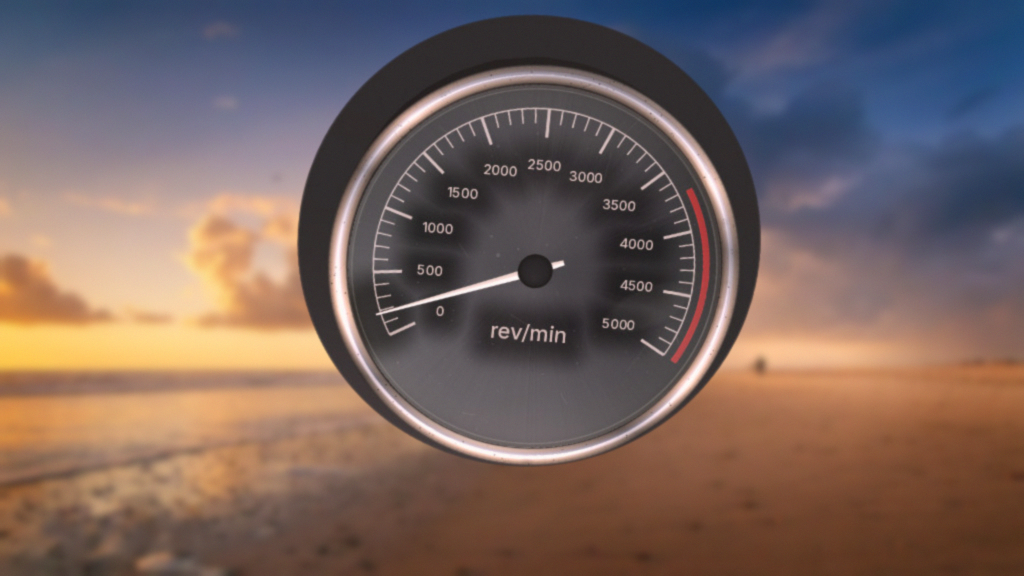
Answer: 200 (rpm)
